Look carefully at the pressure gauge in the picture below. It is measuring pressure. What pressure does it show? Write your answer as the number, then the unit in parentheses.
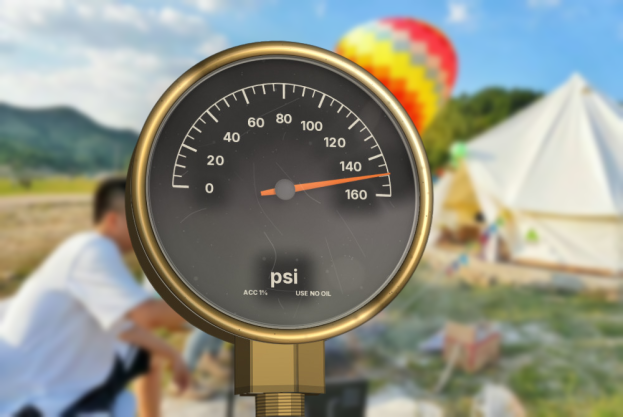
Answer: 150 (psi)
